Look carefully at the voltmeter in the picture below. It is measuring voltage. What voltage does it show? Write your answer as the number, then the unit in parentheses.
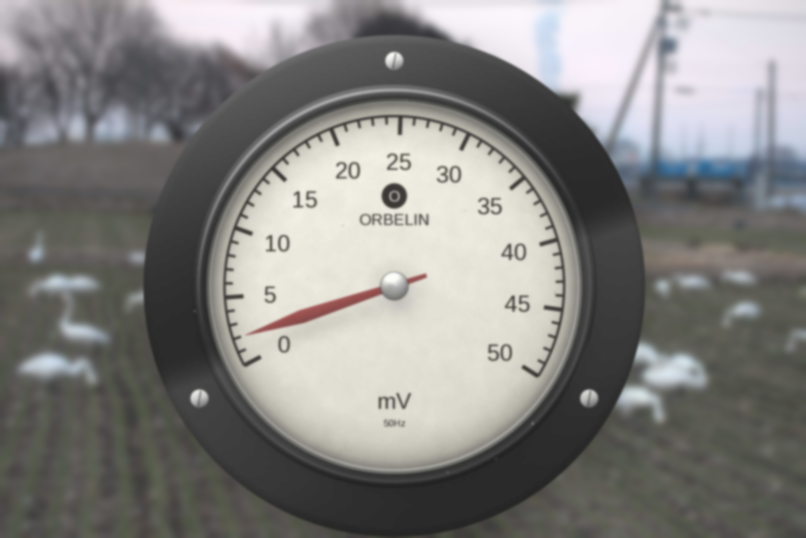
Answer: 2 (mV)
